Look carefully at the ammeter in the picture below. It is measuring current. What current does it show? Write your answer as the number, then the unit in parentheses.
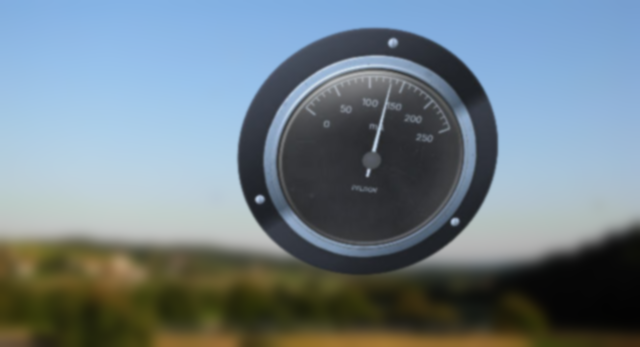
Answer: 130 (mA)
